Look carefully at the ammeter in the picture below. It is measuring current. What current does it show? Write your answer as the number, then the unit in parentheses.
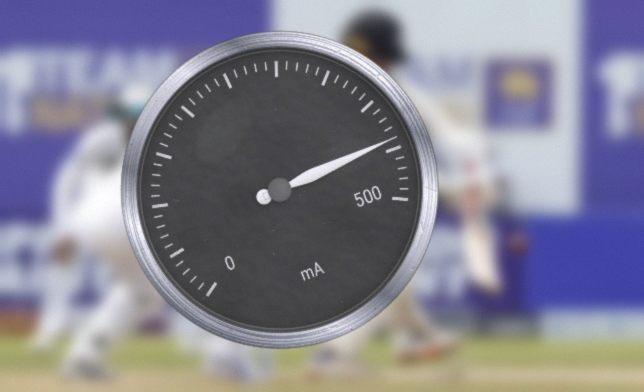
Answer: 440 (mA)
